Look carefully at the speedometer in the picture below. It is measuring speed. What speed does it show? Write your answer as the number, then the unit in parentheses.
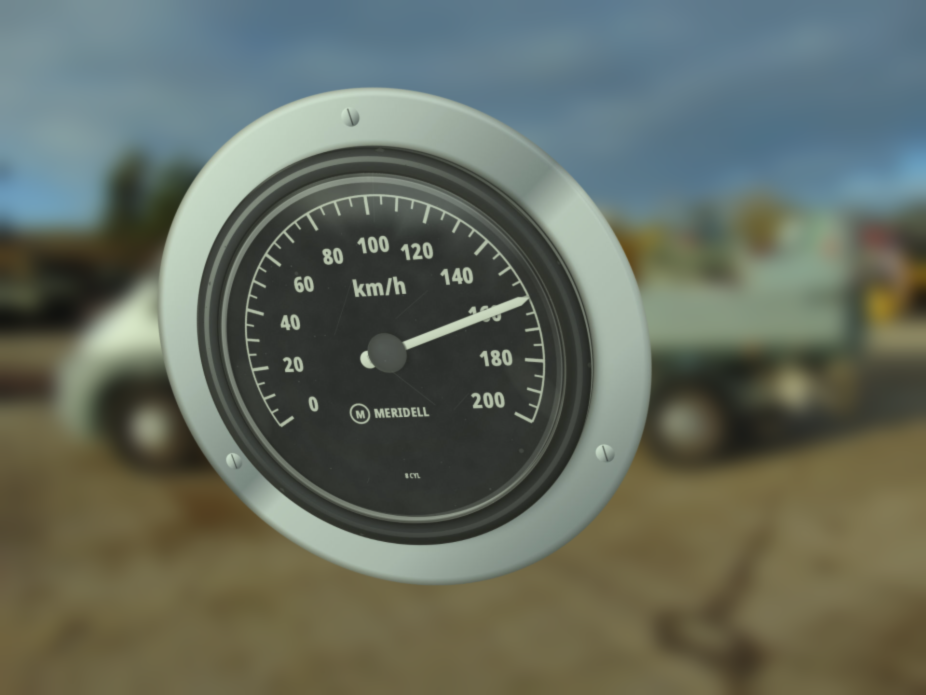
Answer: 160 (km/h)
